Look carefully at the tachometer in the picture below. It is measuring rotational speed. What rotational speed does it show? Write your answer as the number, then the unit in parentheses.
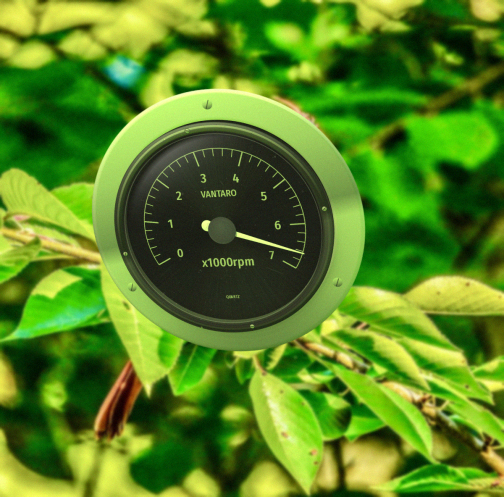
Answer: 6600 (rpm)
